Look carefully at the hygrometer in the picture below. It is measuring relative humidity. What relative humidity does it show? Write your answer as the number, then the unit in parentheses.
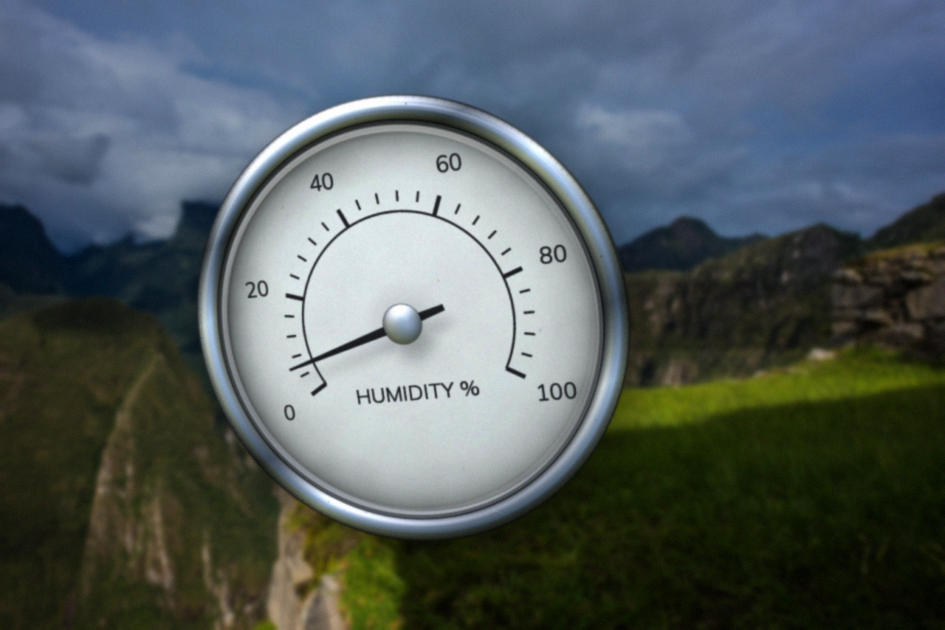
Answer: 6 (%)
